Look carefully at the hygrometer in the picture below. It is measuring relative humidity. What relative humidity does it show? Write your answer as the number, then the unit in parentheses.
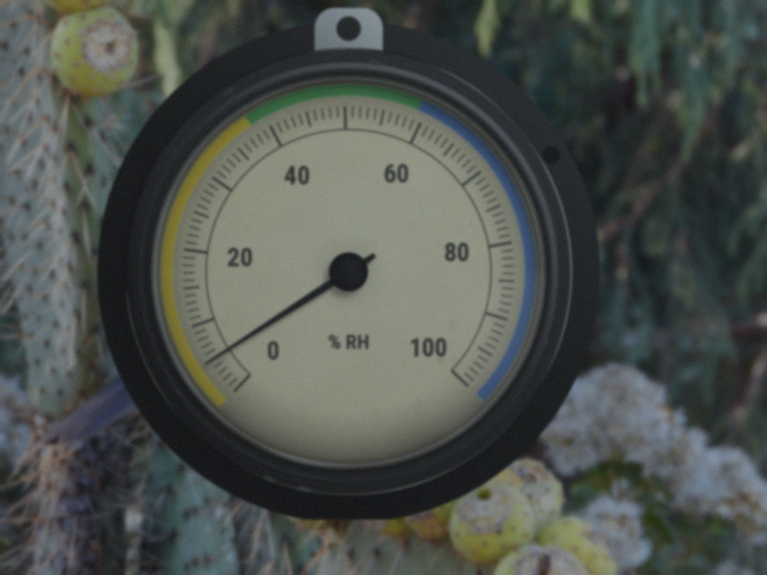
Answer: 5 (%)
